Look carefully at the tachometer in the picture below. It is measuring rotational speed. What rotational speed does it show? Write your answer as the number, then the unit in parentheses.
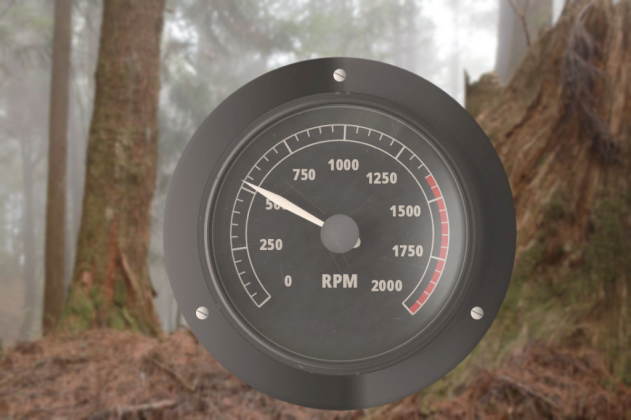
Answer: 525 (rpm)
